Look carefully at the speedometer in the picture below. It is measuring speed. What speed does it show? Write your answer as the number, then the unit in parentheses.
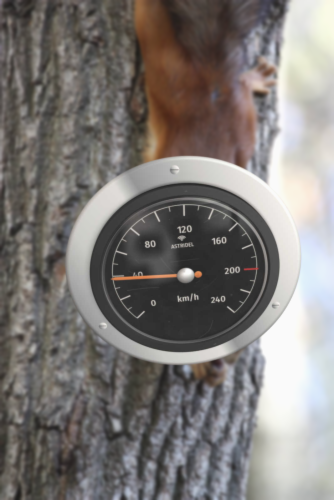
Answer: 40 (km/h)
